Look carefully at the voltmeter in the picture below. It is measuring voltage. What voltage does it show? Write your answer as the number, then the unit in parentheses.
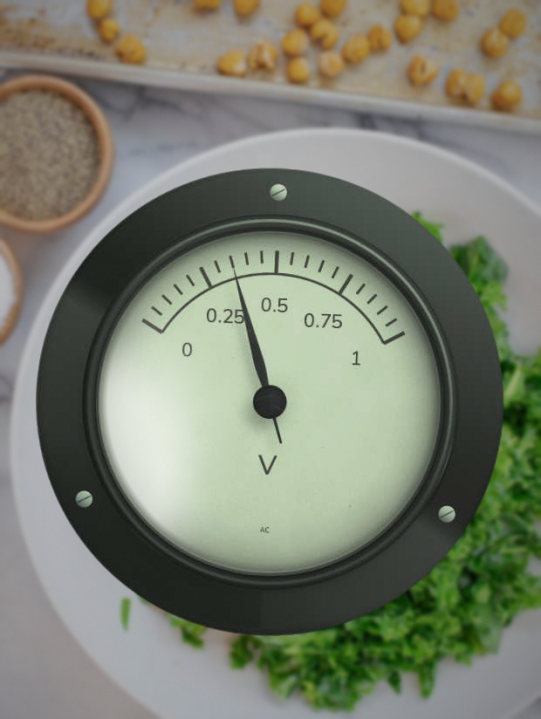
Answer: 0.35 (V)
